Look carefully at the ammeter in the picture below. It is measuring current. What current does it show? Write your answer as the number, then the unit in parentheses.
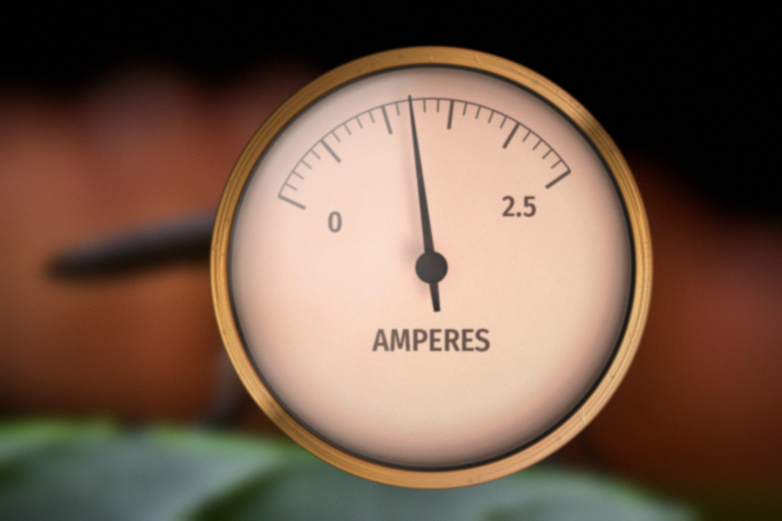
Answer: 1.2 (A)
